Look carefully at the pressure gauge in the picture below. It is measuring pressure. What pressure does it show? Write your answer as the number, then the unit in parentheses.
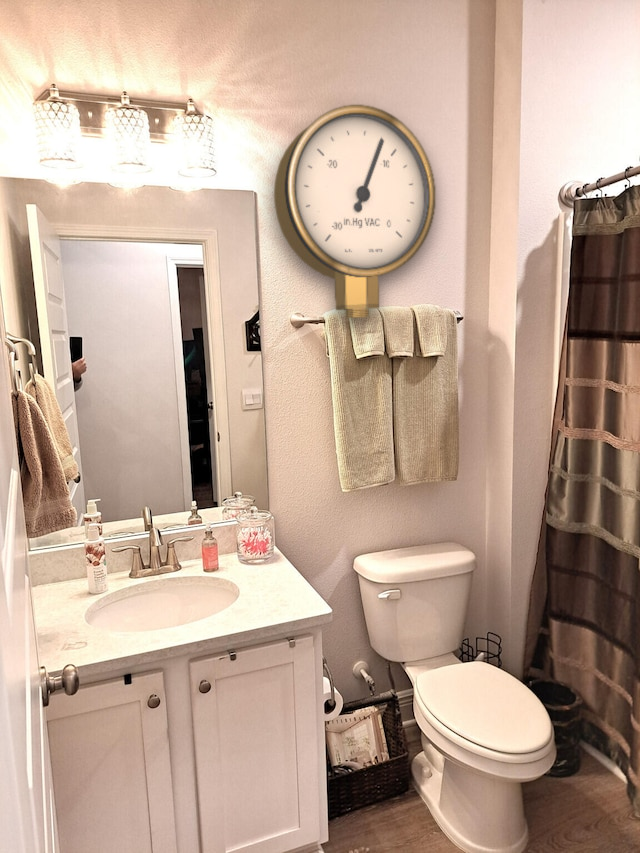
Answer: -12 (inHg)
